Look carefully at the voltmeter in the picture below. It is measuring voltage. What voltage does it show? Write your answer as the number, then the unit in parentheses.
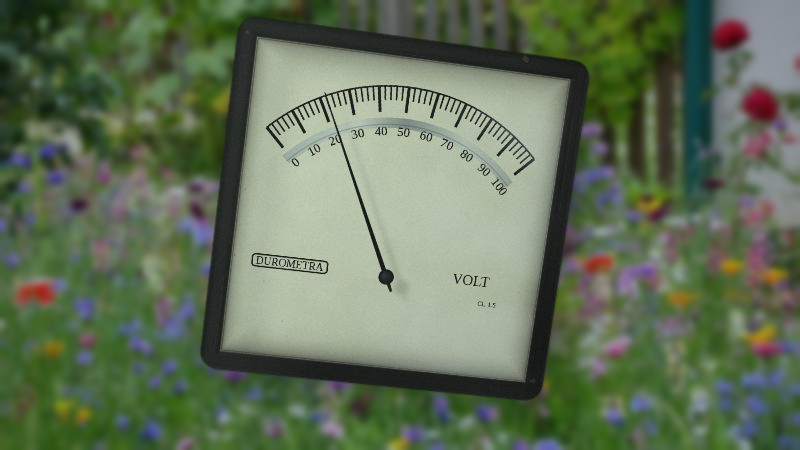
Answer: 22 (V)
